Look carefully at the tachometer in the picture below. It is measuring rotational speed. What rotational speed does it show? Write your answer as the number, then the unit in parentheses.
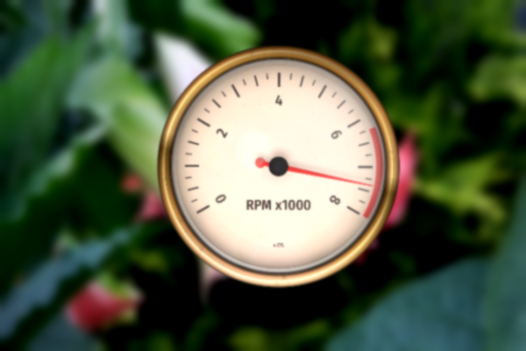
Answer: 7375 (rpm)
